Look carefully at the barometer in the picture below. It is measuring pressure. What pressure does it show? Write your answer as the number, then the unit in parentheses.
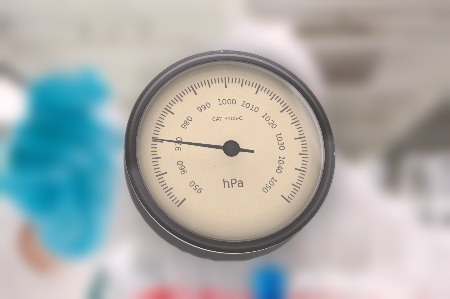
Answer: 970 (hPa)
